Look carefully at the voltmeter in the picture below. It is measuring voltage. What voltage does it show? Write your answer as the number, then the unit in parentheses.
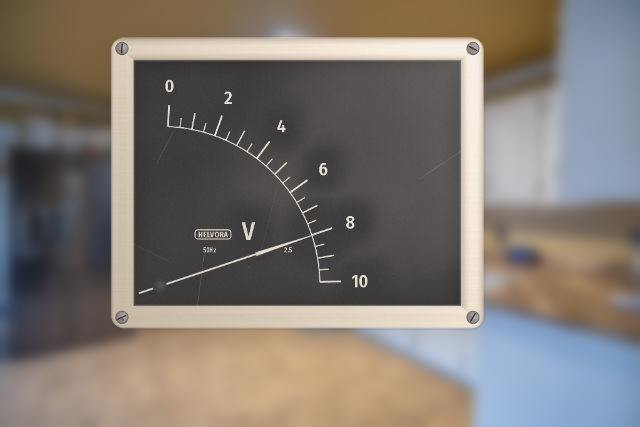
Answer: 8 (V)
